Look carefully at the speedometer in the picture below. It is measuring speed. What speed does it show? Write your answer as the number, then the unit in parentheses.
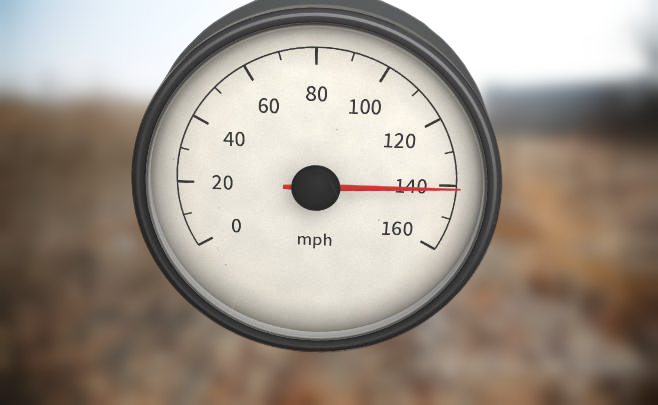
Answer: 140 (mph)
